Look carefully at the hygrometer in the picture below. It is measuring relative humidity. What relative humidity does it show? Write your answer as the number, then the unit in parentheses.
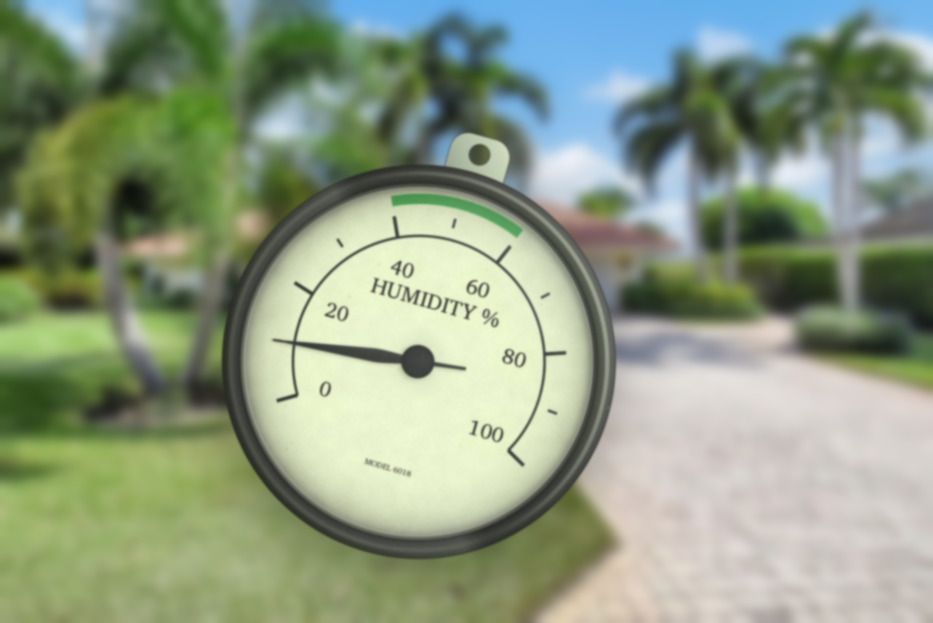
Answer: 10 (%)
